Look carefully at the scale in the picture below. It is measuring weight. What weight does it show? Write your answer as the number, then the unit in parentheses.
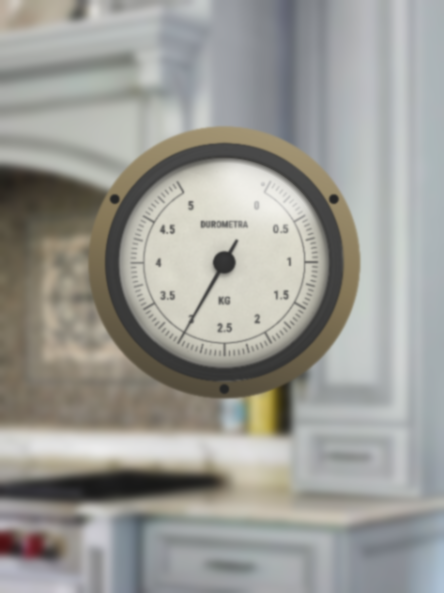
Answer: 3 (kg)
